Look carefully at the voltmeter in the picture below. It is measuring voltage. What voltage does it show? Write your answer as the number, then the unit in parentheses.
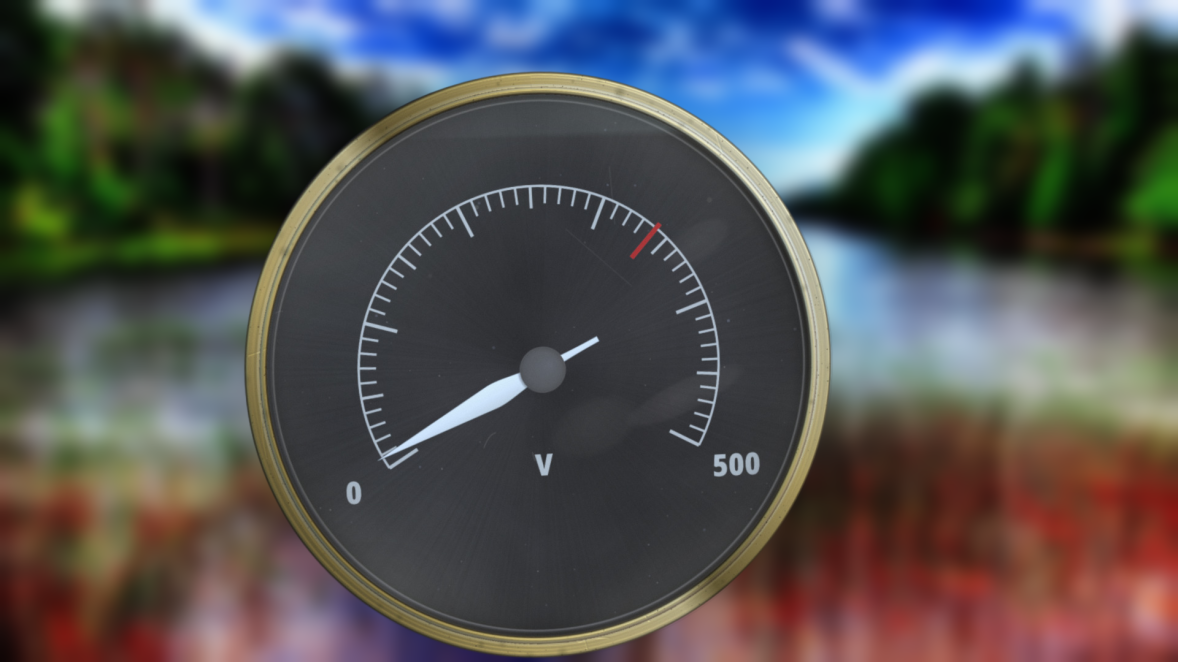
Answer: 10 (V)
